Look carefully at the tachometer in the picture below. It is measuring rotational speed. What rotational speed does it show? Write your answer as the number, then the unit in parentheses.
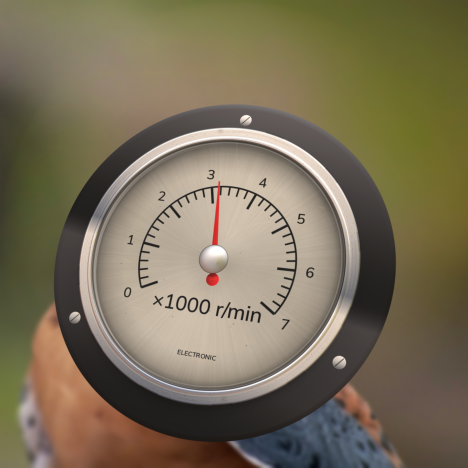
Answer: 3200 (rpm)
